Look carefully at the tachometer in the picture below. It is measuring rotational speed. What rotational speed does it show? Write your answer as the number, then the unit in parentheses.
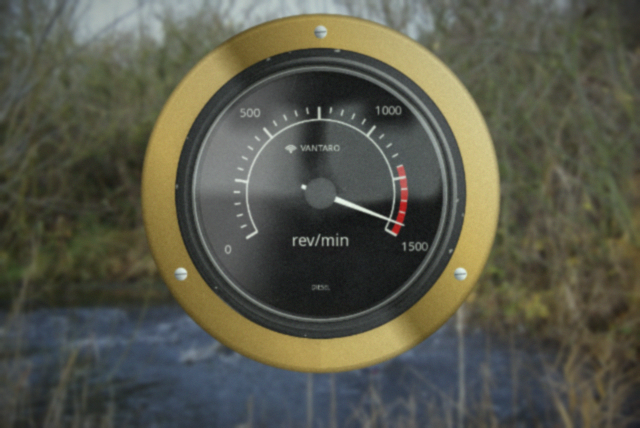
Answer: 1450 (rpm)
